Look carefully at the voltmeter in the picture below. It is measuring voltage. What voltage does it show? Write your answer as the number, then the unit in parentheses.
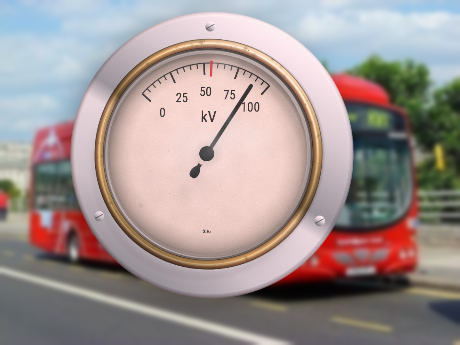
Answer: 90 (kV)
